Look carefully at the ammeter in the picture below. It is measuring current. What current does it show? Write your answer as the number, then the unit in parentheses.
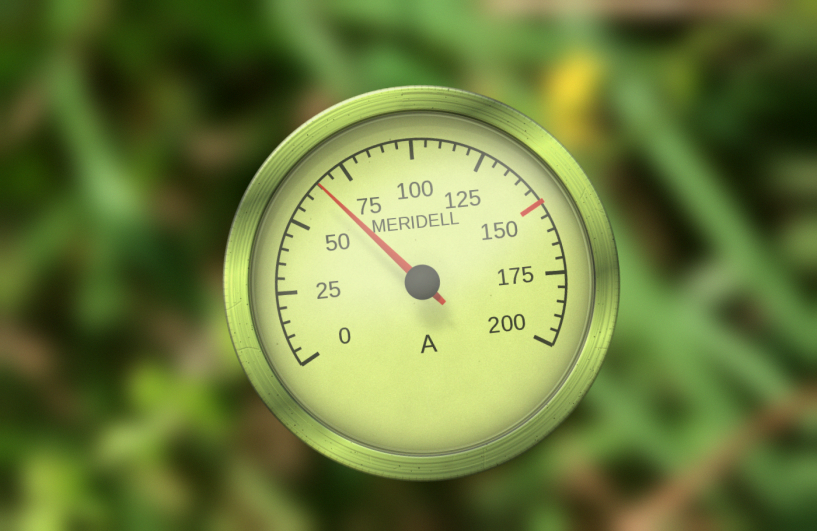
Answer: 65 (A)
